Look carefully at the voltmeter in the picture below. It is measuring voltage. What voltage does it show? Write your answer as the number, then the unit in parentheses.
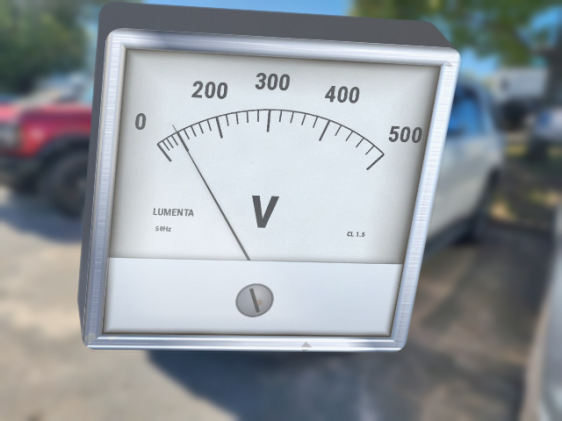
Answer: 100 (V)
